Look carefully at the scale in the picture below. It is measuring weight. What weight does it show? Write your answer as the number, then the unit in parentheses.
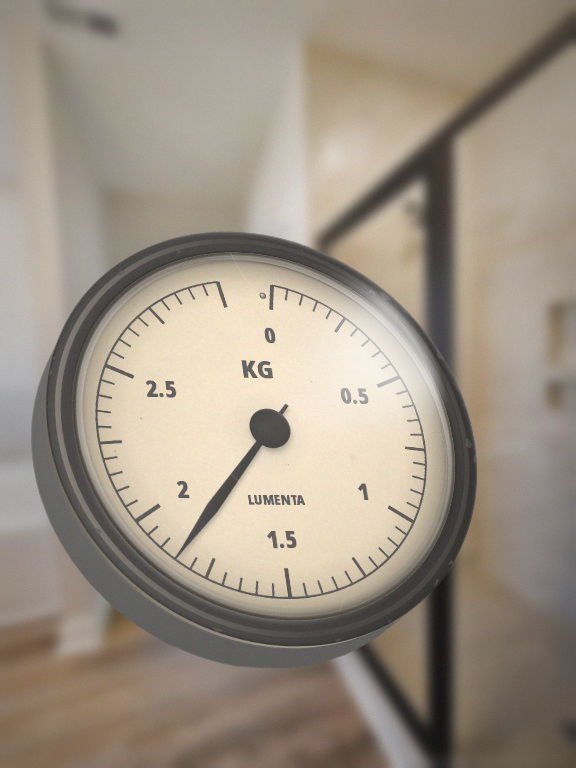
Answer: 1.85 (kg)
